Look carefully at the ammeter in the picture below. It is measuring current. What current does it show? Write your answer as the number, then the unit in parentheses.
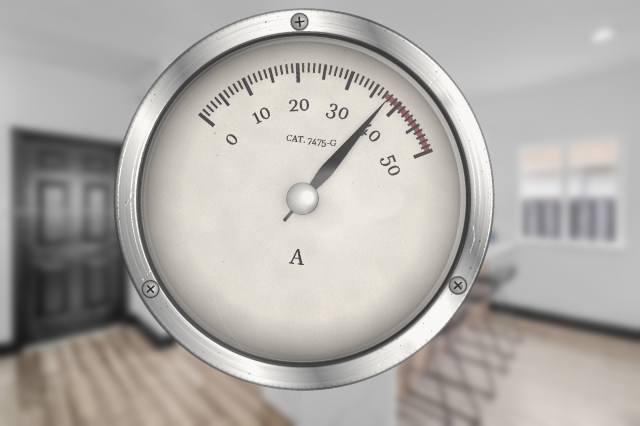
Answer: 38 (A)
